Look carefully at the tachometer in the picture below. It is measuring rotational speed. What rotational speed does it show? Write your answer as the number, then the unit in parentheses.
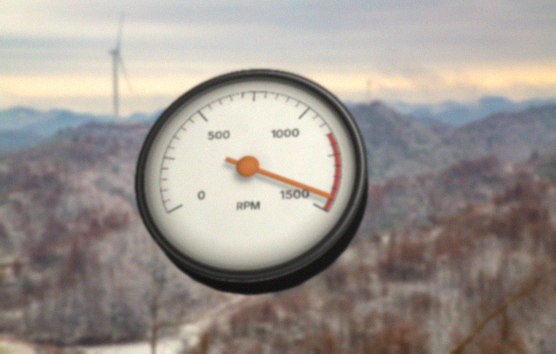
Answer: 1450 (rpm)
